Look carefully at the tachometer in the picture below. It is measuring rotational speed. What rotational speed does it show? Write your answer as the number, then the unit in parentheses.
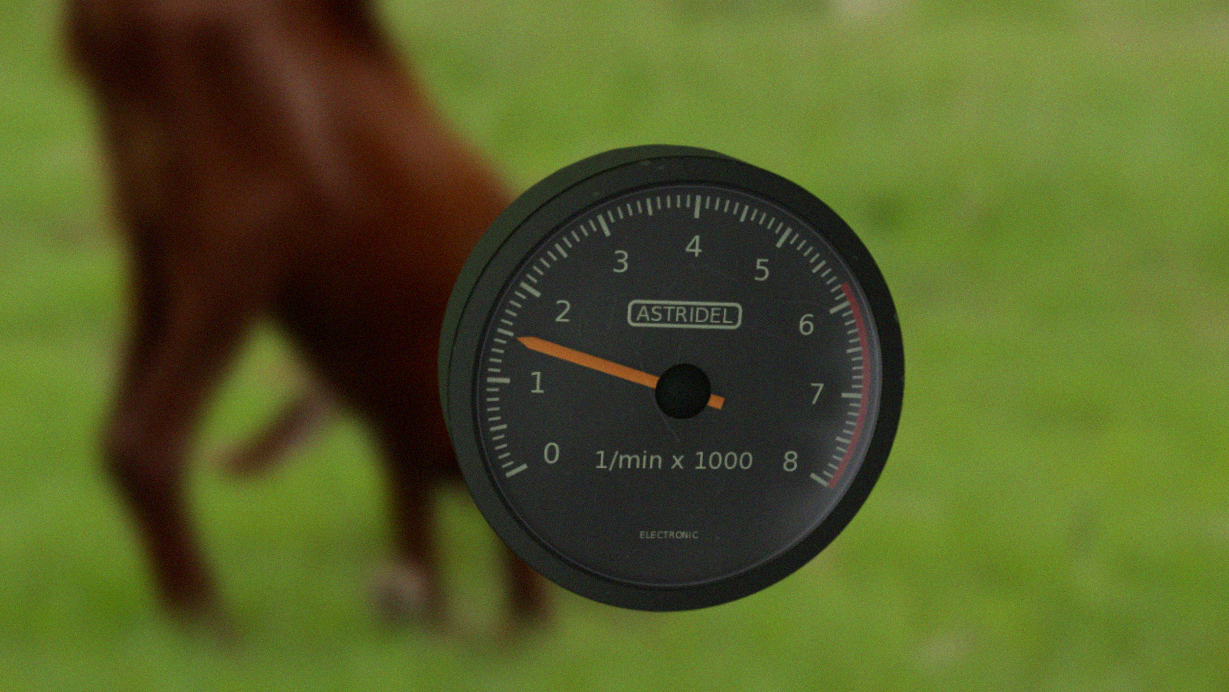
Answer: 1500 (rpm)
